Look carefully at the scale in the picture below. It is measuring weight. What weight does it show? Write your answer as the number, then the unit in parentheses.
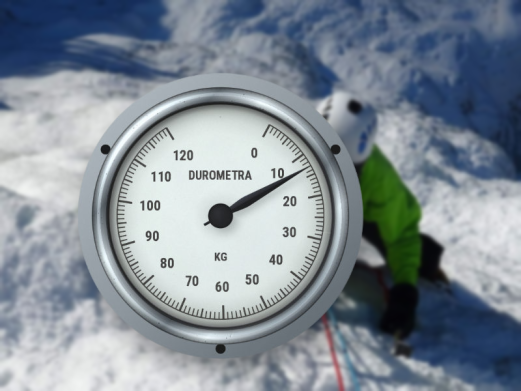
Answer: 13 (kg)
